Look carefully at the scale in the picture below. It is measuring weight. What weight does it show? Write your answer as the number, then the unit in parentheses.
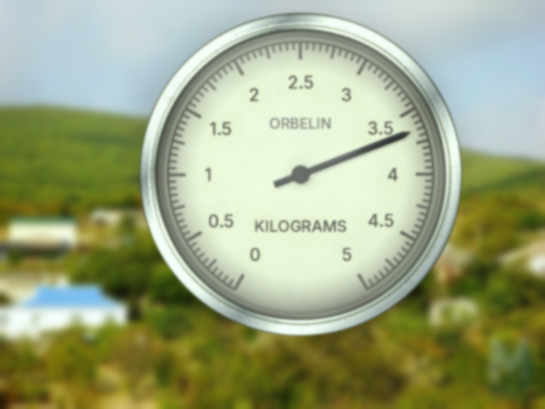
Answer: 3.65 (kg)
